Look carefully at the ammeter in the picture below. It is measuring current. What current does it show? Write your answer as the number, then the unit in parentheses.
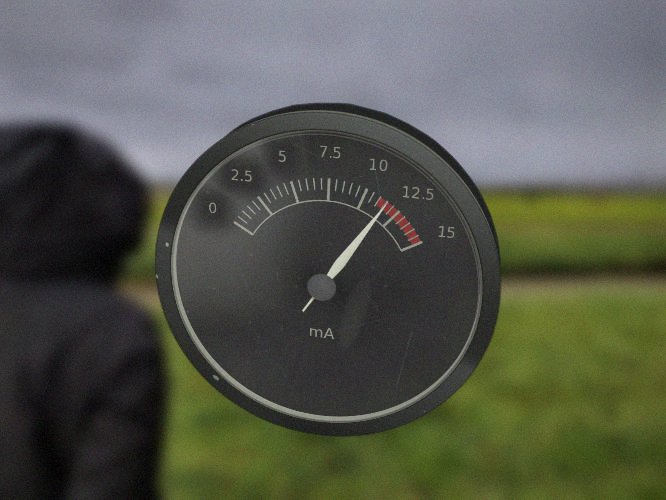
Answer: 11.5 (mA)
